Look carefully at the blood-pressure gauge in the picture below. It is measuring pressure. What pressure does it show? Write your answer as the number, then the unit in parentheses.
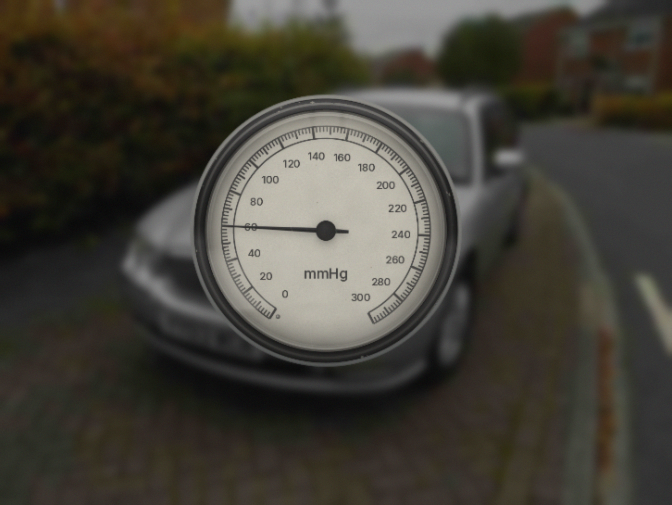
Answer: 60 (mmHg)
